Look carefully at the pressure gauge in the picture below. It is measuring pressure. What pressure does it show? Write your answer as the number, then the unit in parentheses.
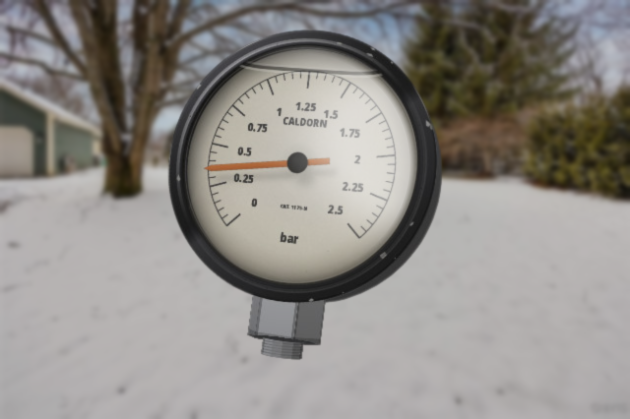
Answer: 0.35 (bar)
